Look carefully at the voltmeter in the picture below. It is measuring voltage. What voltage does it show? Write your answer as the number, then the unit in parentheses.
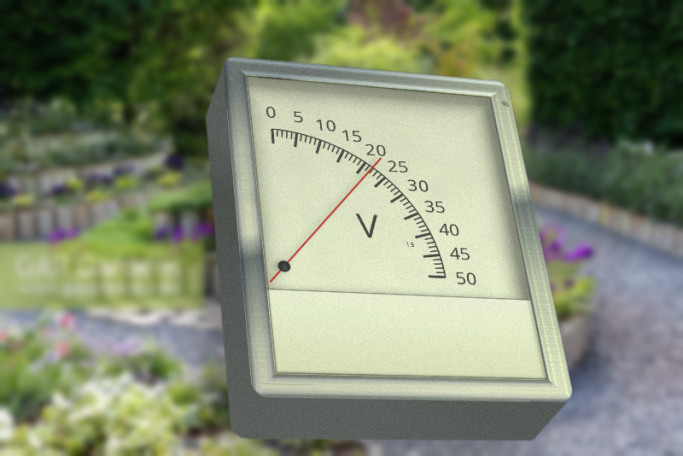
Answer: 22 (V)
